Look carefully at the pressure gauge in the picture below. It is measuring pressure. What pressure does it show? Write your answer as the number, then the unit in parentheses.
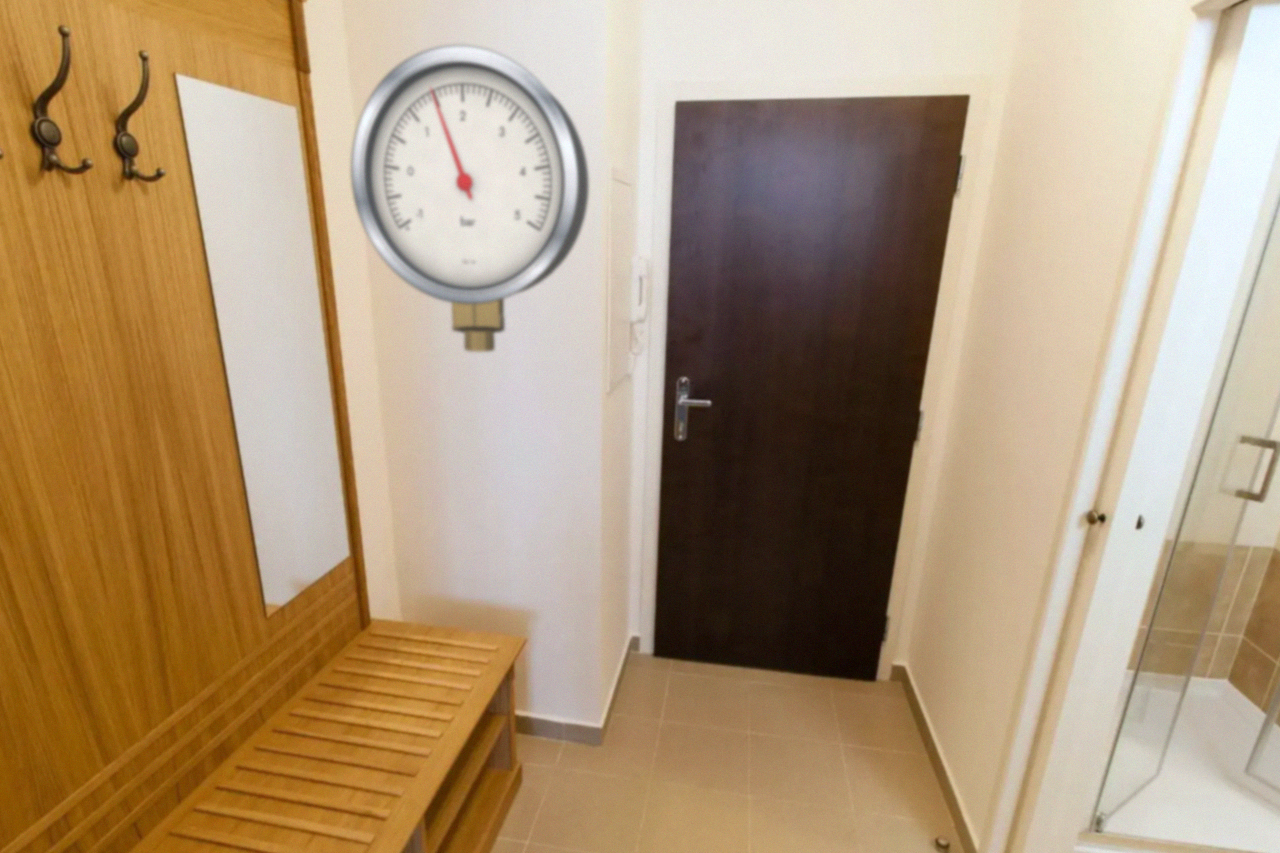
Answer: 1.5 (bar)
